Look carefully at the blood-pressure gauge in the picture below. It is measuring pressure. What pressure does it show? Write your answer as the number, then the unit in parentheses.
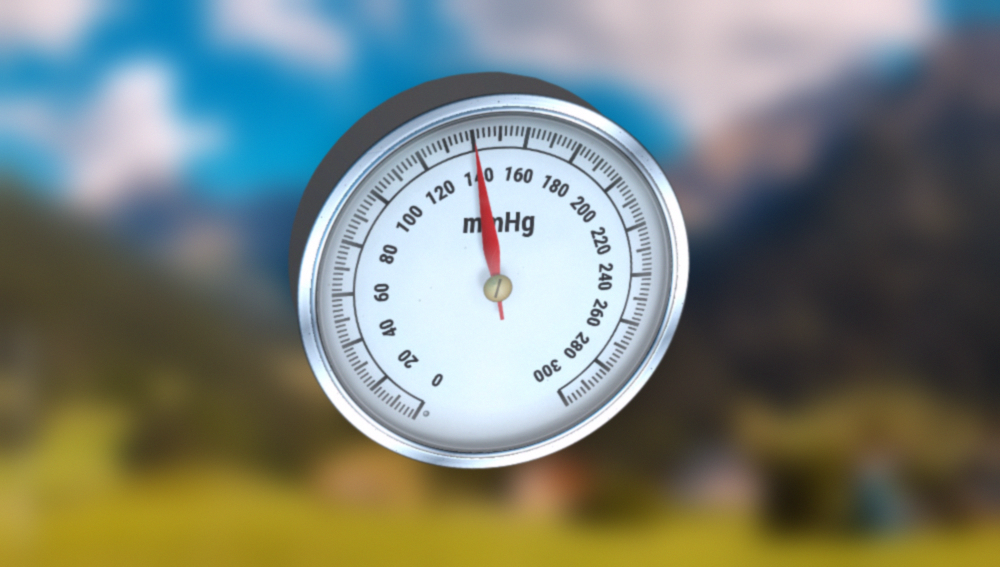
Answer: 140 (mmHg)
